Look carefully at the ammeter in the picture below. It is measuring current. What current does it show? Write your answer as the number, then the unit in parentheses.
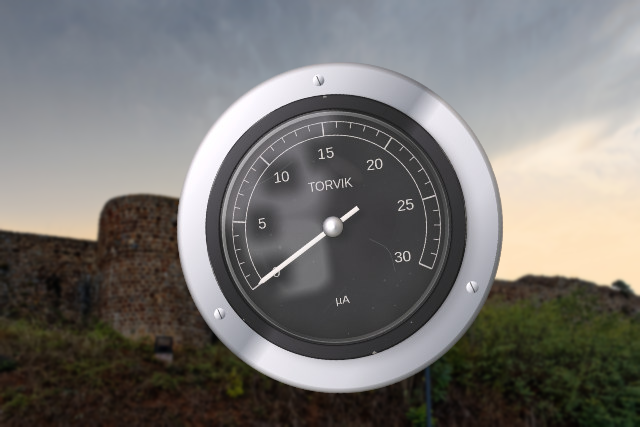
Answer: 0 (µA)
